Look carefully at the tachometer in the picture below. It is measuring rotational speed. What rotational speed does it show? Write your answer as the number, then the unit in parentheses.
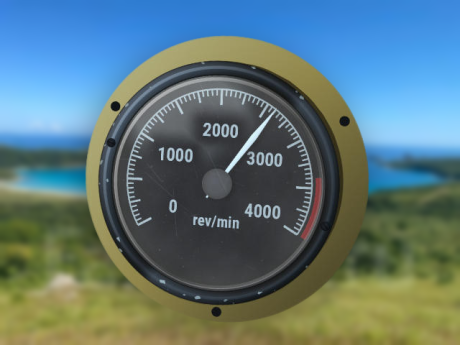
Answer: 2600 (rpm)
